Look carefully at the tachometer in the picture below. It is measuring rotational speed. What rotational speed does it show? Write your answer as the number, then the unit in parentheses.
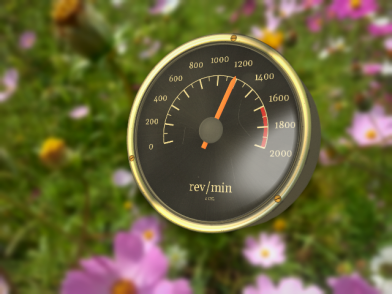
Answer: 1200 (rpm)
